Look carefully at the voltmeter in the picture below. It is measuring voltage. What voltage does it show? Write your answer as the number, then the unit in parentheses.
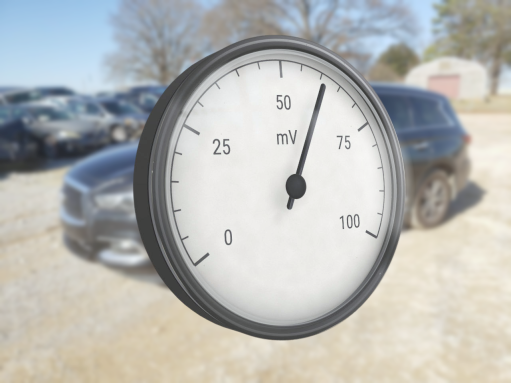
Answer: 60 (mV)
